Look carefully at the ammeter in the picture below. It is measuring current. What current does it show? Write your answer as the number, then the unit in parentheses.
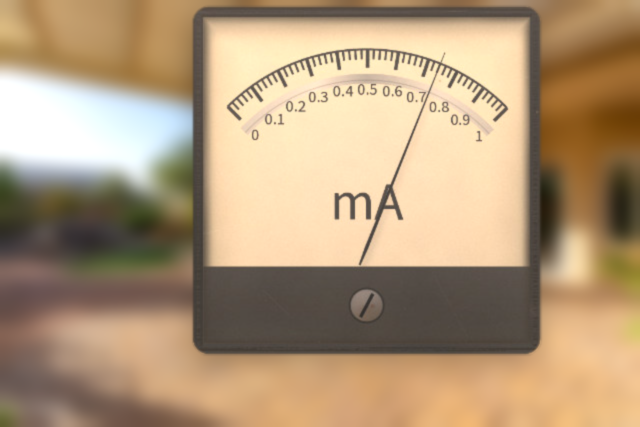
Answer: 0.74 (mA)
